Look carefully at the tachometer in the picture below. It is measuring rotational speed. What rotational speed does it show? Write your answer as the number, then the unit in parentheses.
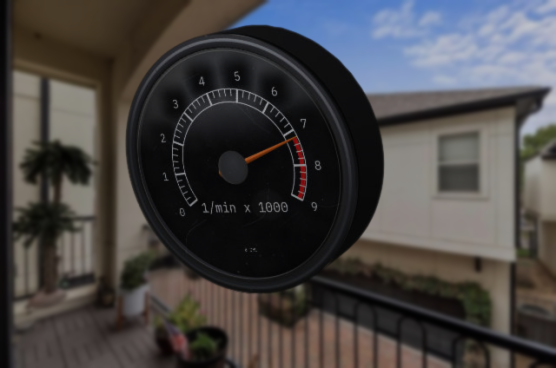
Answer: 7200 (rpm)
